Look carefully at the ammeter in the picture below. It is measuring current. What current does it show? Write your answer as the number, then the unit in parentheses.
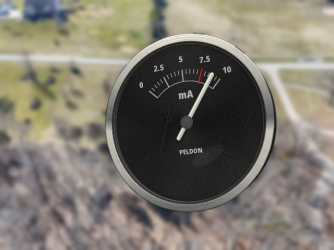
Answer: 9 (mA)
